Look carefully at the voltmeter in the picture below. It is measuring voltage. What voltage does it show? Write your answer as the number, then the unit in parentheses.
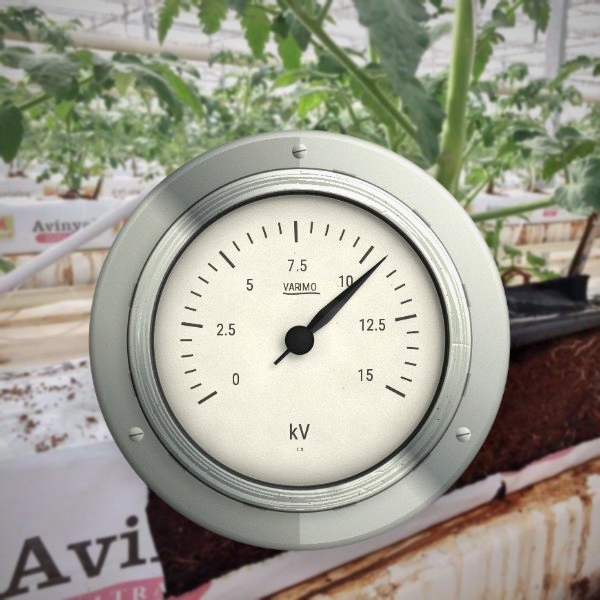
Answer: 10.5 (kV)
